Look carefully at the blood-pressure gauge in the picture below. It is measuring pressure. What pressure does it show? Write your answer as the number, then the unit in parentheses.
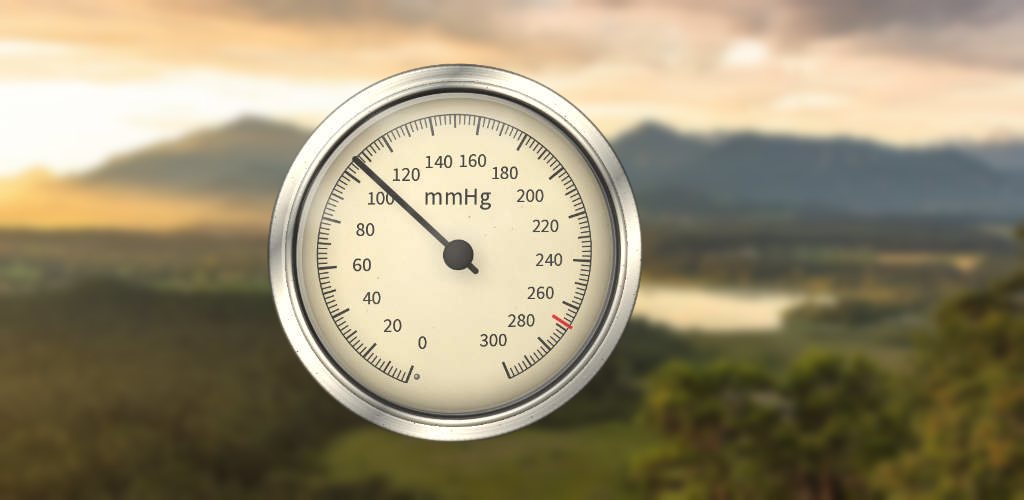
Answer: 106 (mmHg)
